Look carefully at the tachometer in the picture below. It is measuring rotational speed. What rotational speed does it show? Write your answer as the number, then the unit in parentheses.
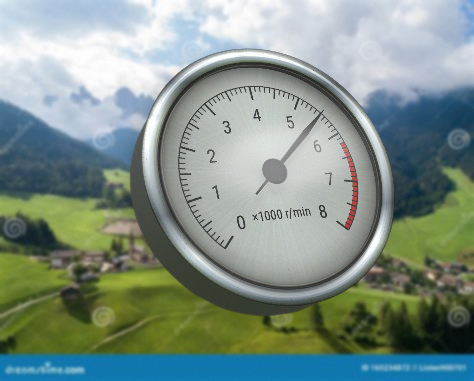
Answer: 5500 (rpm)
